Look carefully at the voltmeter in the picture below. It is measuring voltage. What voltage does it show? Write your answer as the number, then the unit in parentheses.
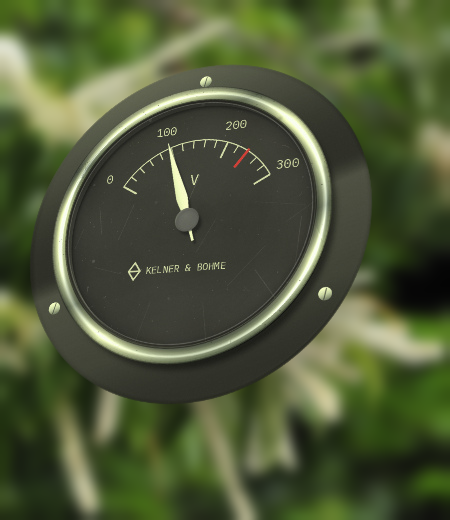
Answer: 100 (V)
